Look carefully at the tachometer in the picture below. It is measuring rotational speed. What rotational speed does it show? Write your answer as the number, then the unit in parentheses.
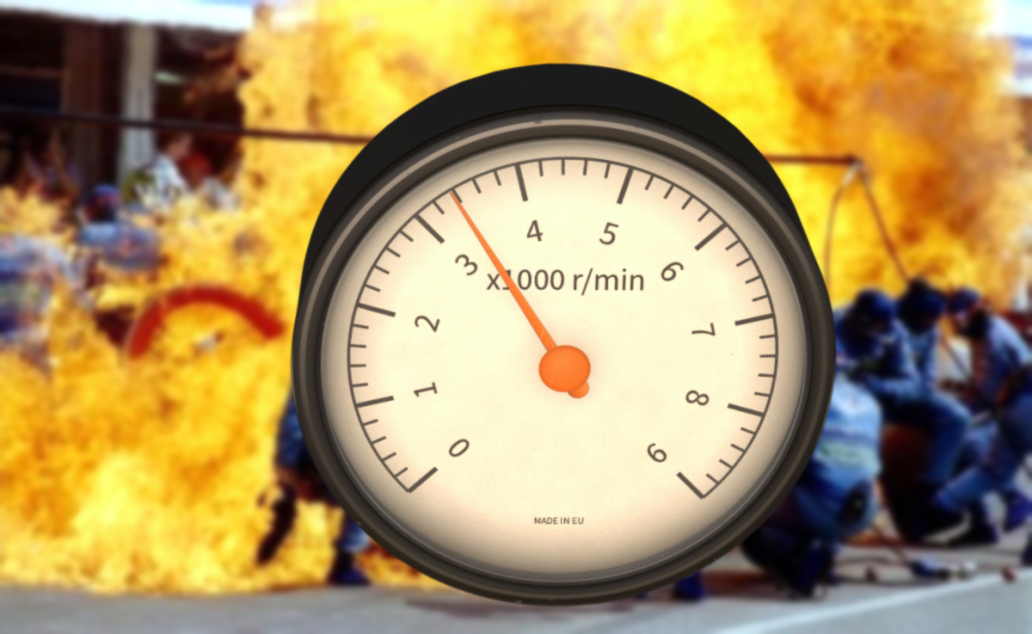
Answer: 3400 (rpm)
